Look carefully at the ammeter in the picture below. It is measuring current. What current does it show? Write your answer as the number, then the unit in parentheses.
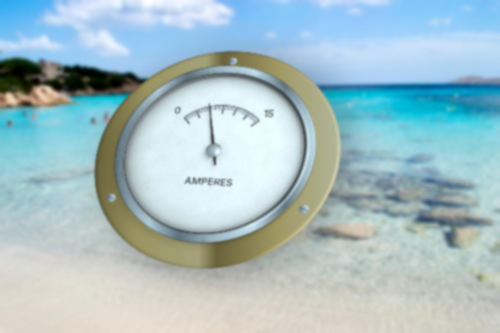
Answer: 5 (A)
